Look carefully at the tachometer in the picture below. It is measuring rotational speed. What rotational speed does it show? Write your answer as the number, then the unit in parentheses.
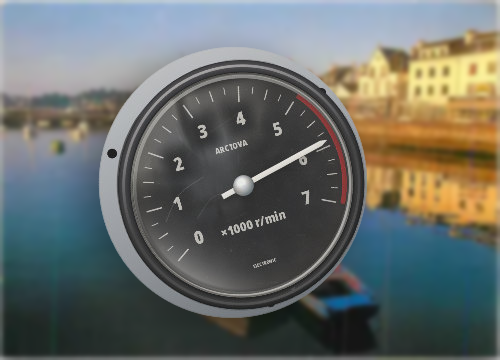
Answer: 5875 (rpm)
